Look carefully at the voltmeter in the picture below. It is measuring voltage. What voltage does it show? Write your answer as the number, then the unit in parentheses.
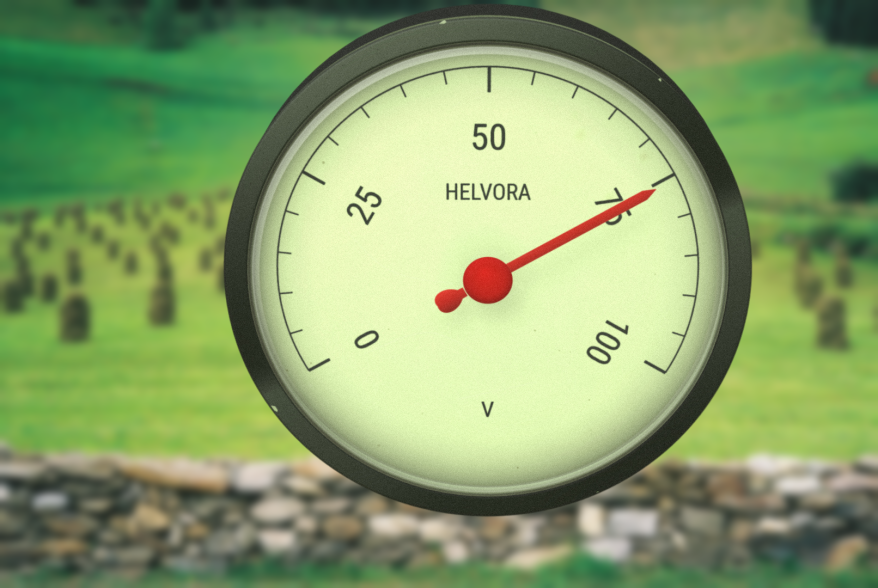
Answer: 75 (V)
